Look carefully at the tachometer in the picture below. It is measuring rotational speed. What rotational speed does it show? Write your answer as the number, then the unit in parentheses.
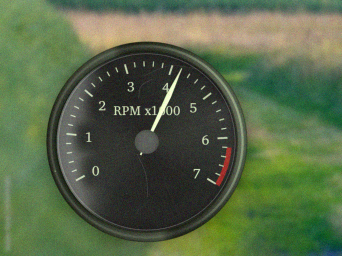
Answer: 4200 (rpm)
